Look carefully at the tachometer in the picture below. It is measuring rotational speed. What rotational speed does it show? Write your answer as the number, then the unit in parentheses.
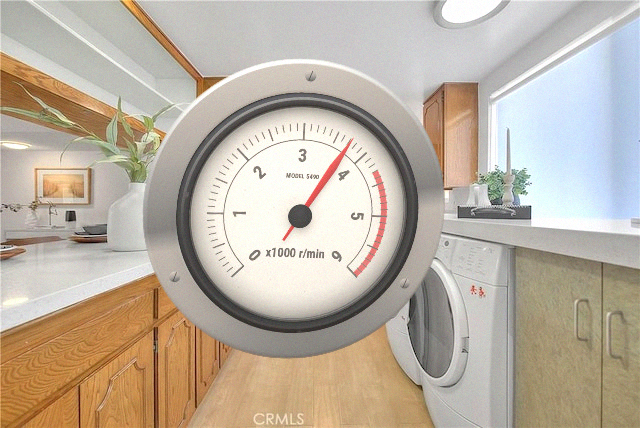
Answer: 3700 (rpm)
